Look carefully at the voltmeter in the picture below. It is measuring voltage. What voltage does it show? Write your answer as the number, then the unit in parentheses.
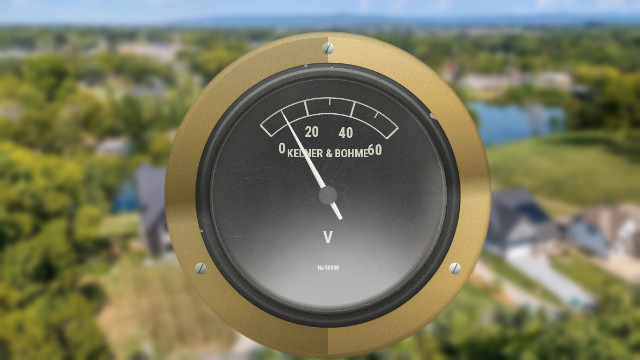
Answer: 10 (V)
